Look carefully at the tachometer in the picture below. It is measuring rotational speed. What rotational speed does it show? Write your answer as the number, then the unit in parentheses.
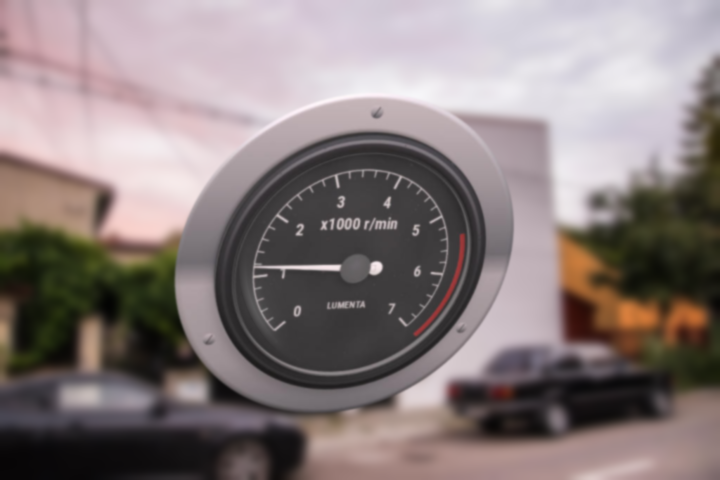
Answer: 1200 (rpm)
